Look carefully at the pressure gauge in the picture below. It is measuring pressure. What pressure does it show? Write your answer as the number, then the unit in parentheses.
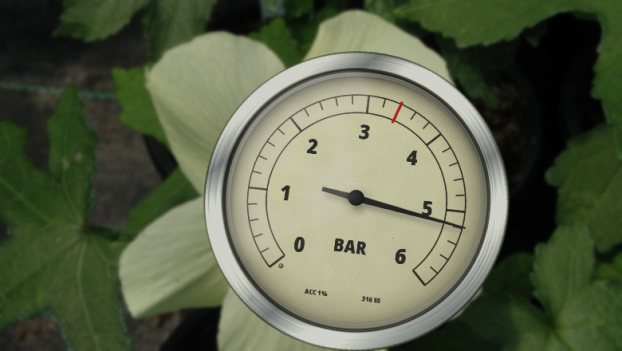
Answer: 5.2 (bar)
